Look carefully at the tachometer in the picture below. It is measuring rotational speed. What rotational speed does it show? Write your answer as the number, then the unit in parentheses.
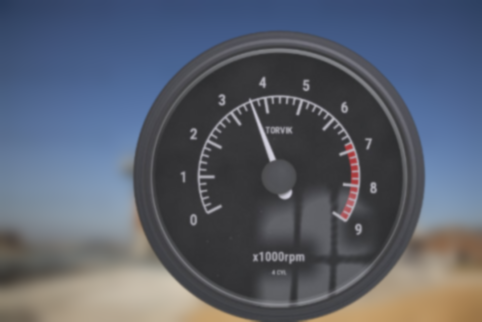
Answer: 3600 (rpm)
